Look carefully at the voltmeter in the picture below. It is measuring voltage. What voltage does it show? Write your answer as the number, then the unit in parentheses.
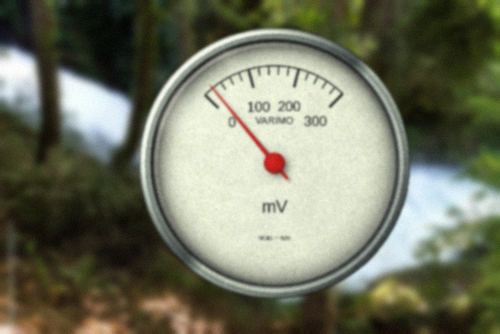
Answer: 20 (mV)
